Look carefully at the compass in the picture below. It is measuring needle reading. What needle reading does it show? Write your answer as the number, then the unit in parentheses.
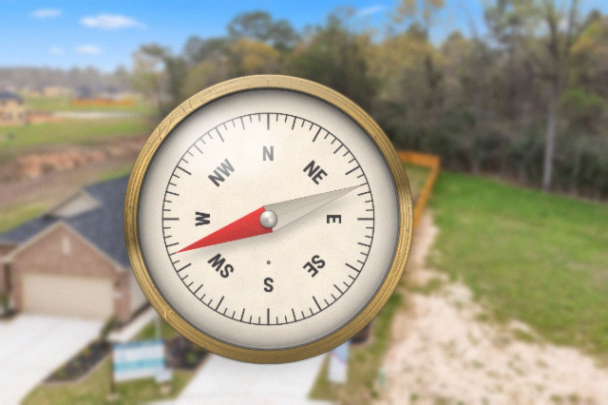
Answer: 250 (°)
